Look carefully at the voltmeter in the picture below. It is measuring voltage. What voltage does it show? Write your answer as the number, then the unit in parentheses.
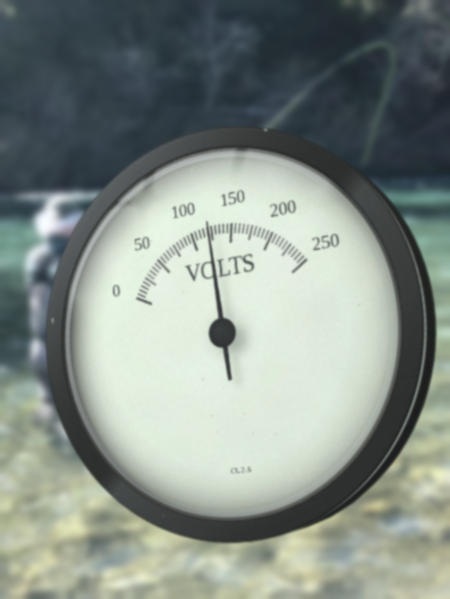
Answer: 125 (V)
